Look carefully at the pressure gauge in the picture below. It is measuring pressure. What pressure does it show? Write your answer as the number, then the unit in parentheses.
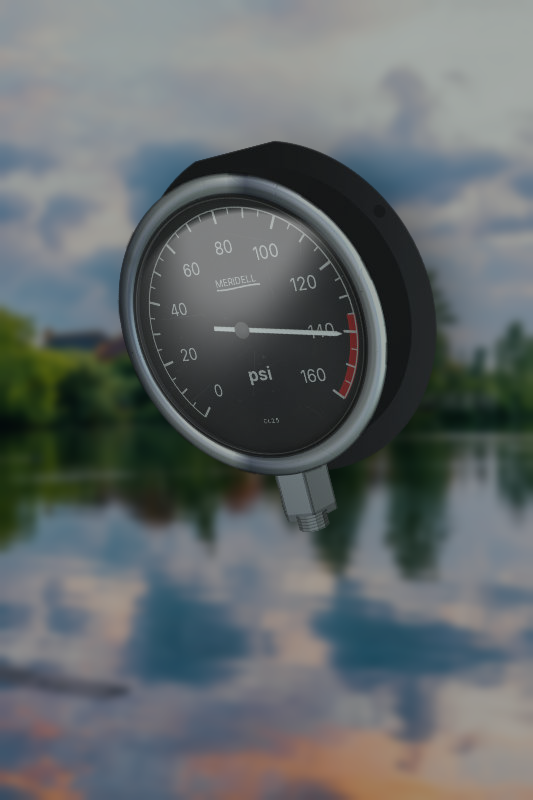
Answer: 140 (psi)
